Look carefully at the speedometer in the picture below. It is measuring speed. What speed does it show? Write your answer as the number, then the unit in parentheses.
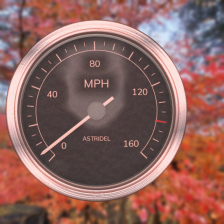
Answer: 5 (mph)
